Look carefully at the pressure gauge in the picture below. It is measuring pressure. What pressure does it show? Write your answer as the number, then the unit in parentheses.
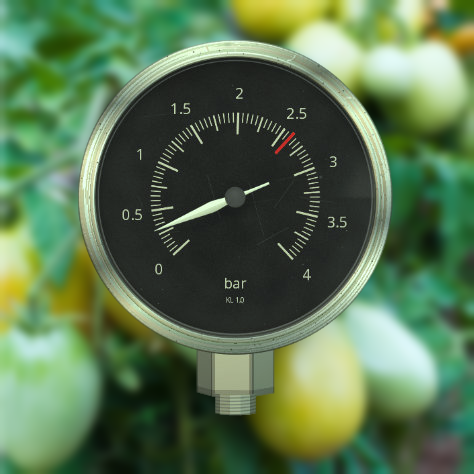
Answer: 0.3 (bar)
